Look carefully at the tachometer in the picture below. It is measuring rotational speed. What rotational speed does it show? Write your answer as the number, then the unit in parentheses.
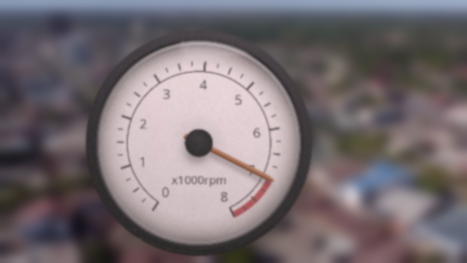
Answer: 7000 (rpm)
